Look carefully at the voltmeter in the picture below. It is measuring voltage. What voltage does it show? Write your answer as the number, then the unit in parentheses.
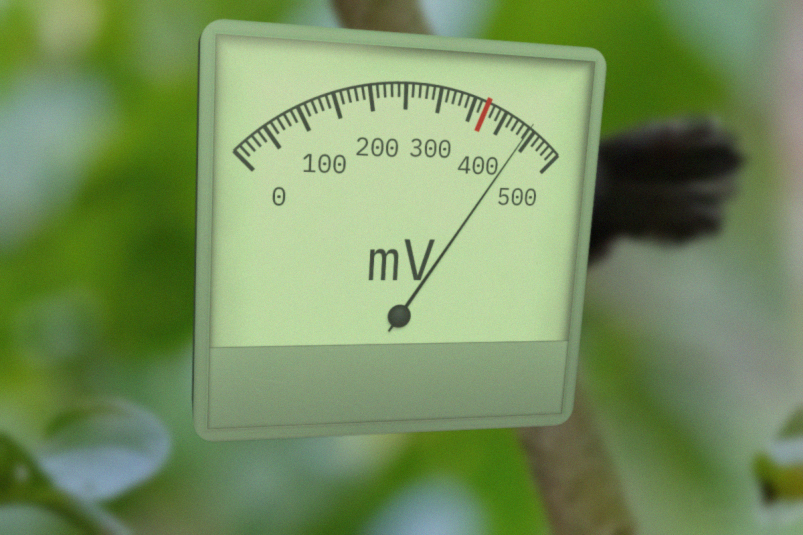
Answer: 440 (mV)
